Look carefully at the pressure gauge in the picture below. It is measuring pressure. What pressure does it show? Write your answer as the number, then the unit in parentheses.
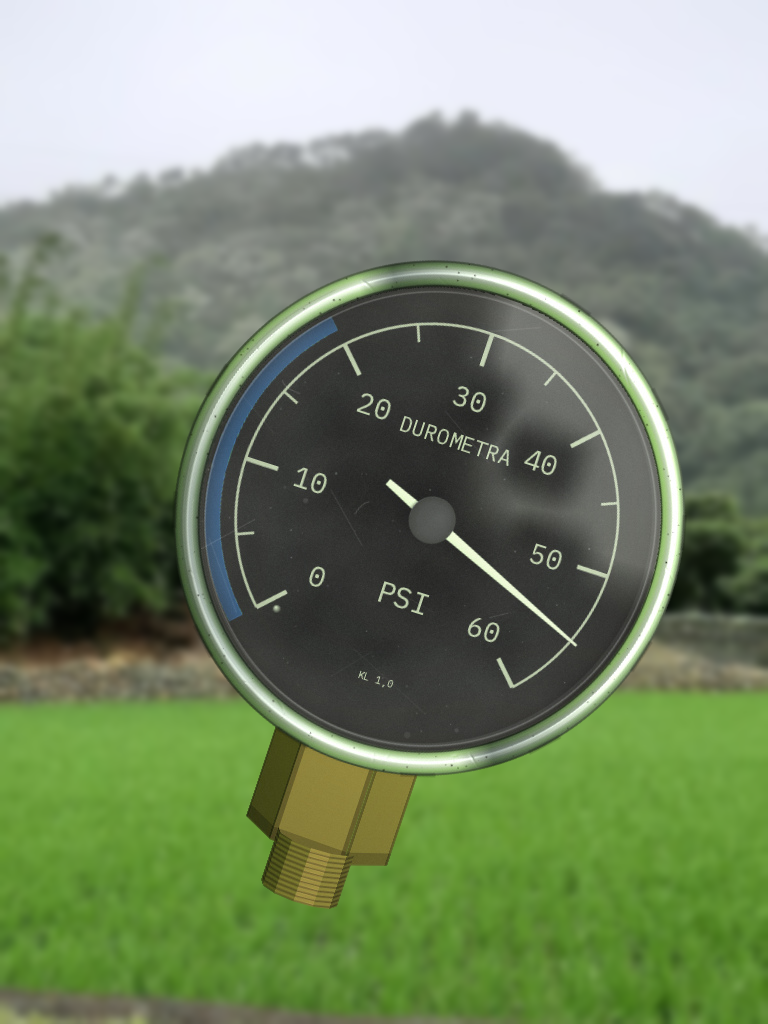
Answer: 55 (psi)
